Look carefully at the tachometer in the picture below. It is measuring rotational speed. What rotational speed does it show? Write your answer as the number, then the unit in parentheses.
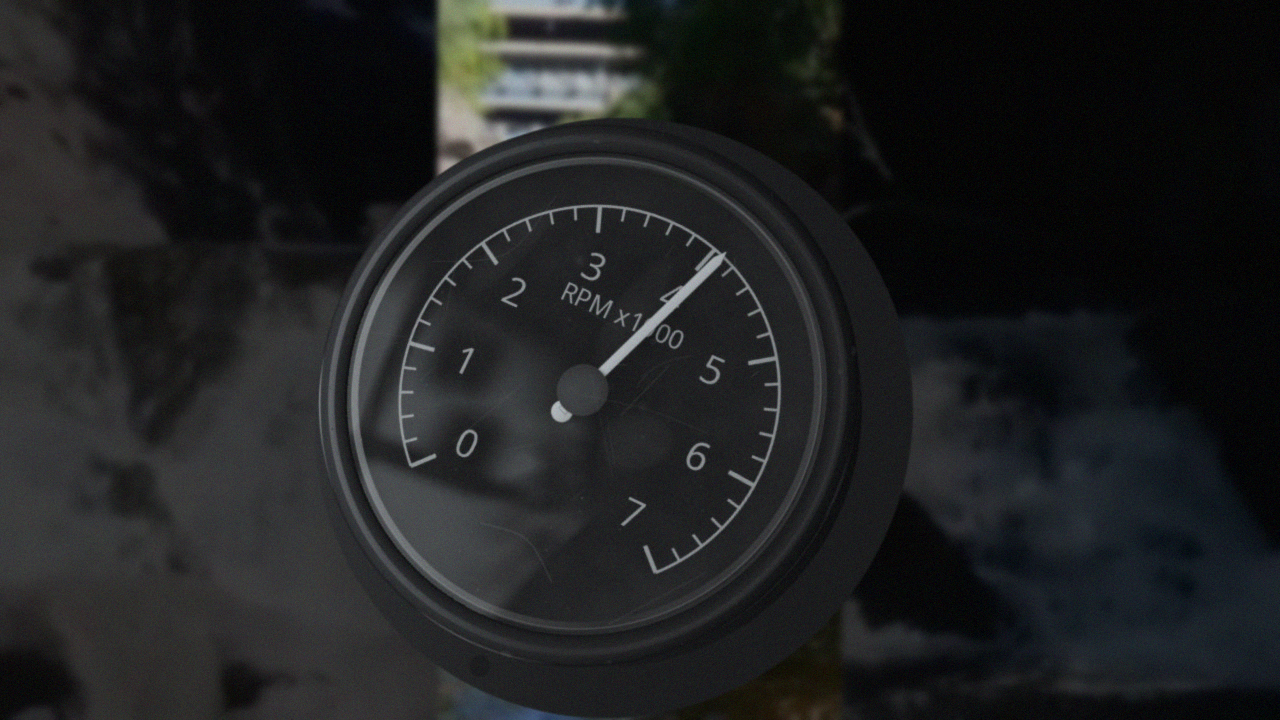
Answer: 4100 (rpm)
